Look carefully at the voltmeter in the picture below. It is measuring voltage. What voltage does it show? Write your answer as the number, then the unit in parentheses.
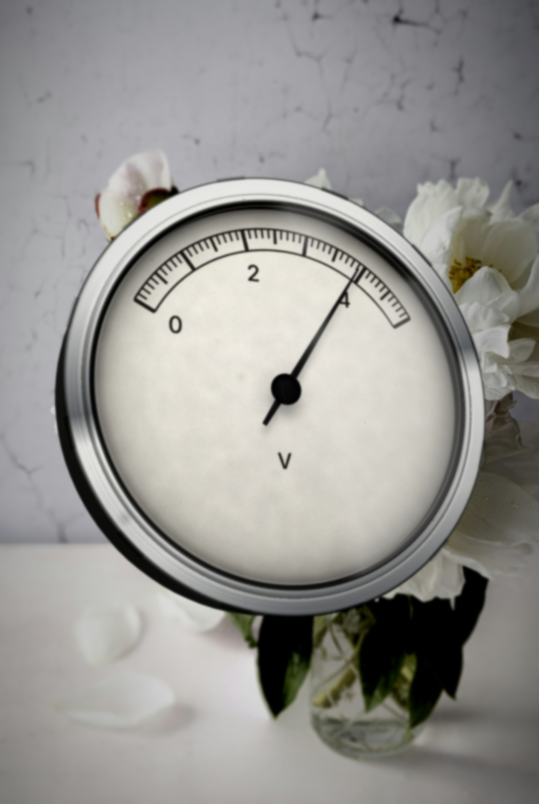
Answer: 3.9 (V)
